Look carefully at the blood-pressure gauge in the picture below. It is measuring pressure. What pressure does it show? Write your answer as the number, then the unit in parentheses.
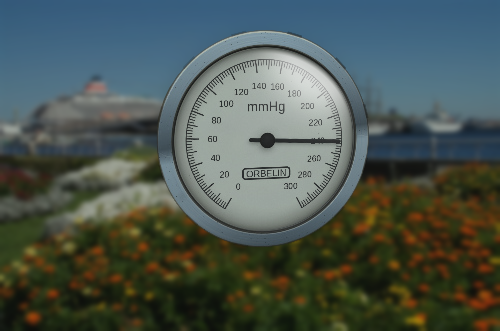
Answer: 240 (mmHg)
